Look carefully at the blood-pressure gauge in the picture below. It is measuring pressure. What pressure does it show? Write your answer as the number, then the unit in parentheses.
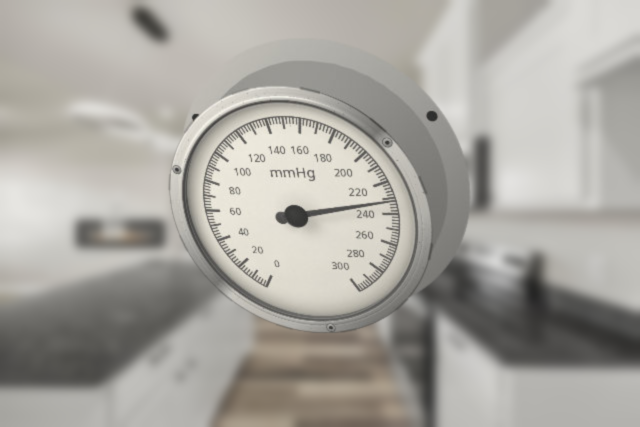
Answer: 230 (mmHg)
